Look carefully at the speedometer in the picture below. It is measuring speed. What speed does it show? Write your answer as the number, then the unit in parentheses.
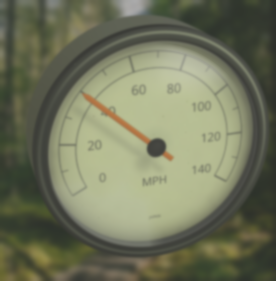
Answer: 40 (mph)
